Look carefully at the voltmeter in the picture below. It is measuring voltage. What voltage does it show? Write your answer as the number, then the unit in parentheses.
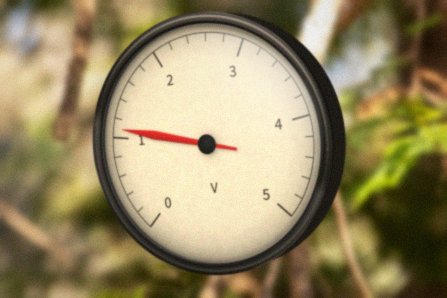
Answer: 1.1 (V)
